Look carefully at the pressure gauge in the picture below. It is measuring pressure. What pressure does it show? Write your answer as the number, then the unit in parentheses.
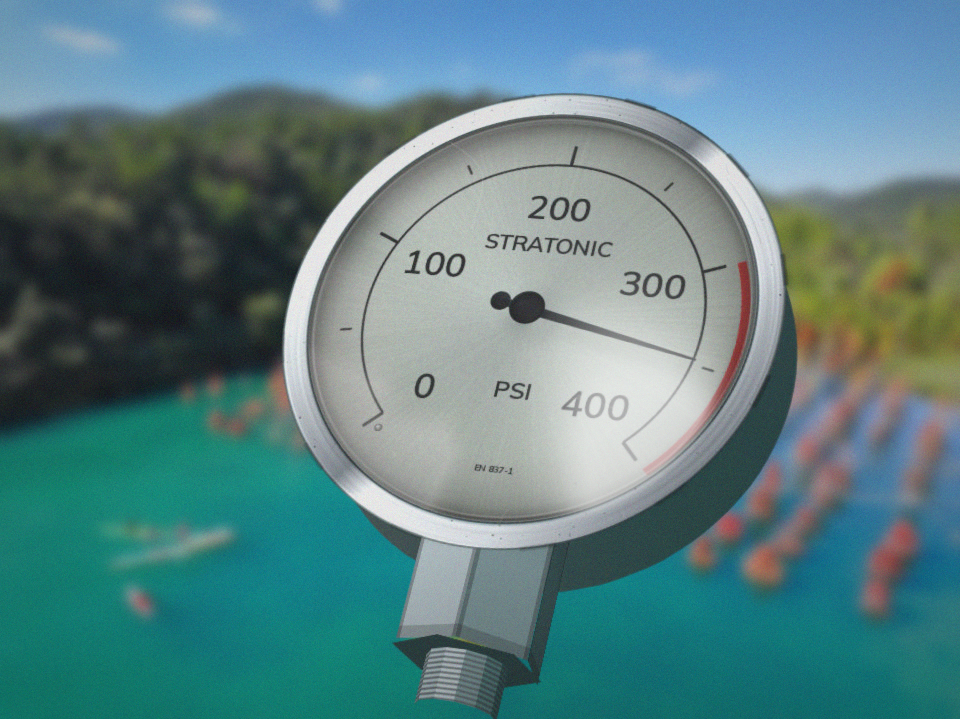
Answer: 350 (psi)
